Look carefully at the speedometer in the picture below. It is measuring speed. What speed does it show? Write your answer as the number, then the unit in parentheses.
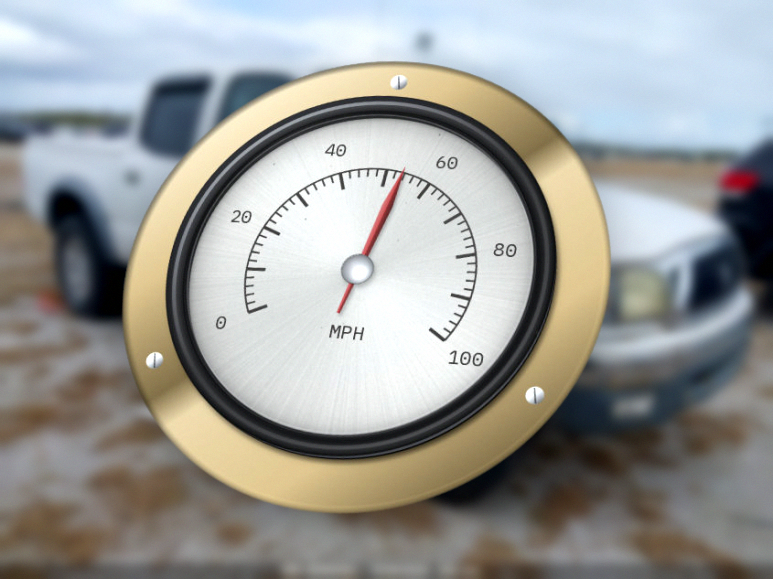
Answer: 54 (mph)
